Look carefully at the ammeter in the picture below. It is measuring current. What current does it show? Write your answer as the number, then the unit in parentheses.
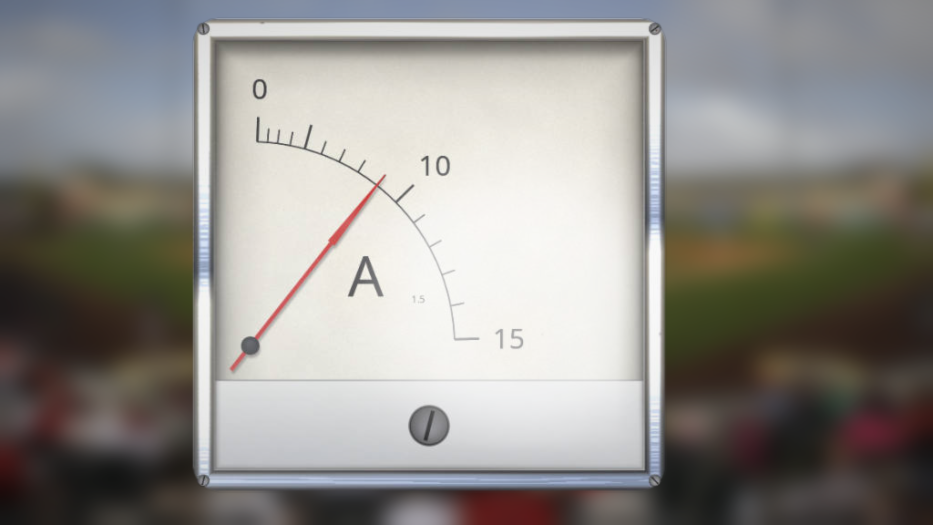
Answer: 9 (A)
